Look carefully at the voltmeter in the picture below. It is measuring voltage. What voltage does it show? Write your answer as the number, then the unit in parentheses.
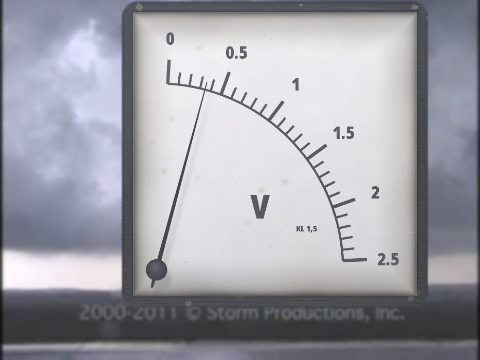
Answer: 0.35 (V)
